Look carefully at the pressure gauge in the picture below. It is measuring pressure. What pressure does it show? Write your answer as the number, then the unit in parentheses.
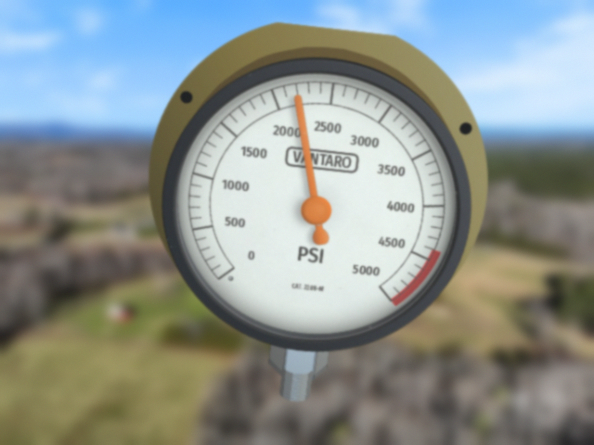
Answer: 2200 (psi)
